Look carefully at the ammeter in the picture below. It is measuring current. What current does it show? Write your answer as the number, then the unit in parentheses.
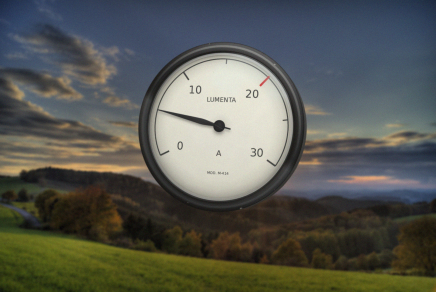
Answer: 5 (A)
